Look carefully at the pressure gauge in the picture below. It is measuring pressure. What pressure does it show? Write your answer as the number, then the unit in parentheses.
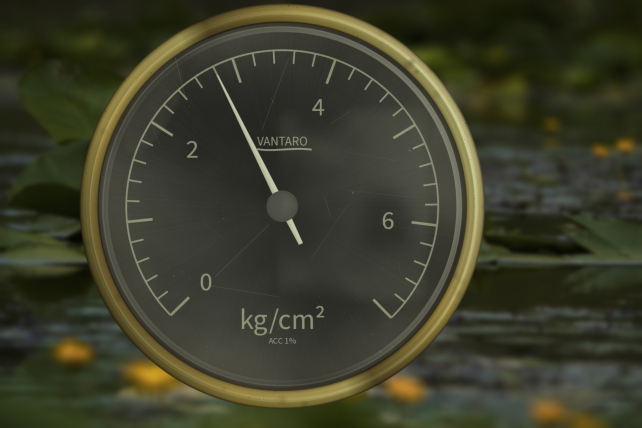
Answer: 2.8 (kg/cm²)
